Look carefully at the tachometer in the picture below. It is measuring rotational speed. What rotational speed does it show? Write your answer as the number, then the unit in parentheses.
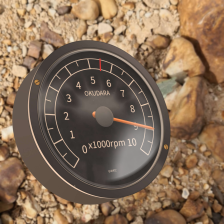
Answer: 9000 (rpm)
